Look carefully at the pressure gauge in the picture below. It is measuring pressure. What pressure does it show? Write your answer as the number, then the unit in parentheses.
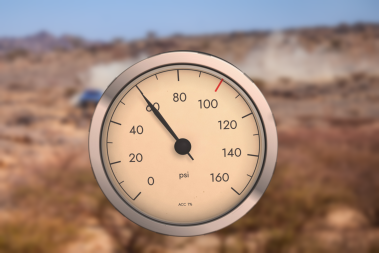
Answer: 60 (psi)
